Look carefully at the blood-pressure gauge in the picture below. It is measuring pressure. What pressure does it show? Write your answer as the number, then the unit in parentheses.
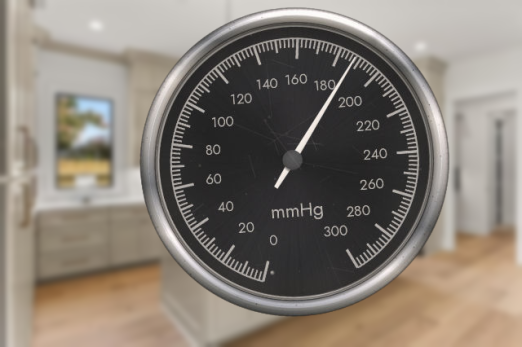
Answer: 188 (mmHg)
